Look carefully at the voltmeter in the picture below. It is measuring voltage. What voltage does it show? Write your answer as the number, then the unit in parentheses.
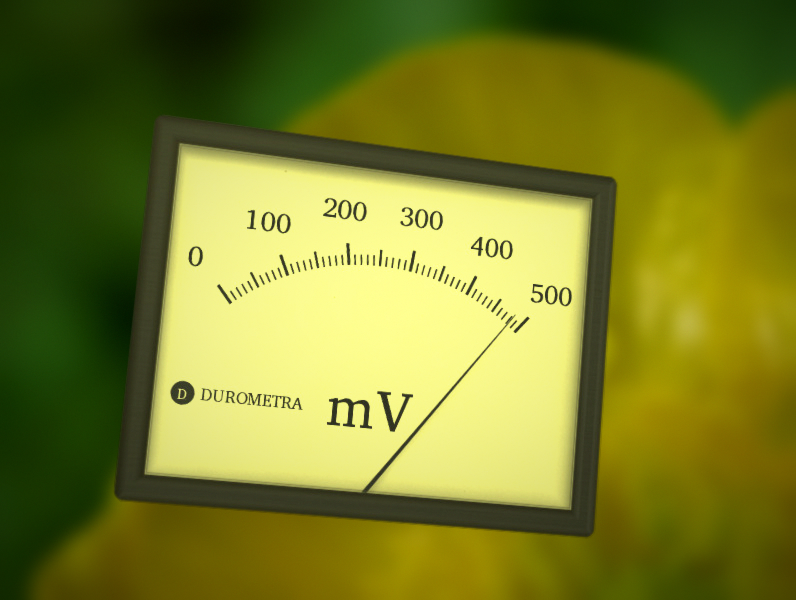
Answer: 480 (mV)
